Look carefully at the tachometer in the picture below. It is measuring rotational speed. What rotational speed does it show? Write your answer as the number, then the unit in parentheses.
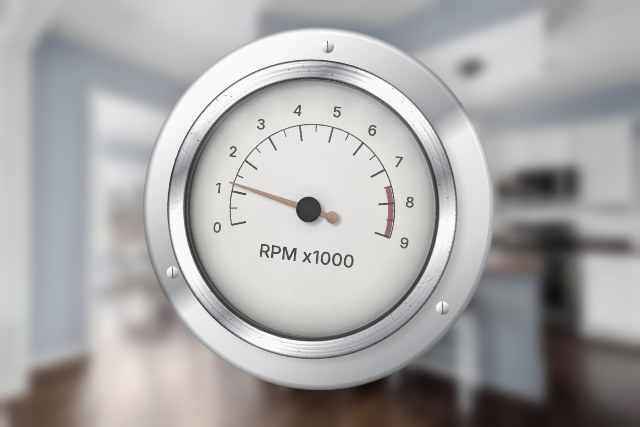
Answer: 1250 (rpm)
